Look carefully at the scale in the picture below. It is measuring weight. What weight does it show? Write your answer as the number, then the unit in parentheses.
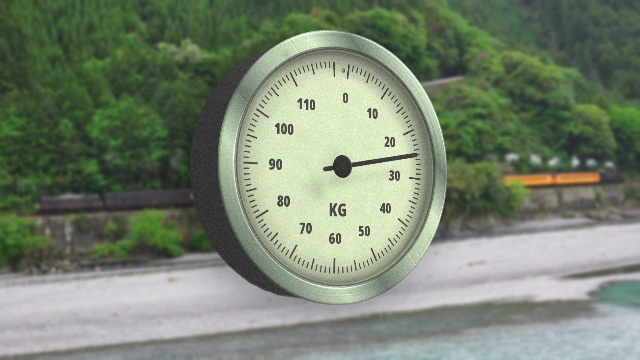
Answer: 25 (kg)
